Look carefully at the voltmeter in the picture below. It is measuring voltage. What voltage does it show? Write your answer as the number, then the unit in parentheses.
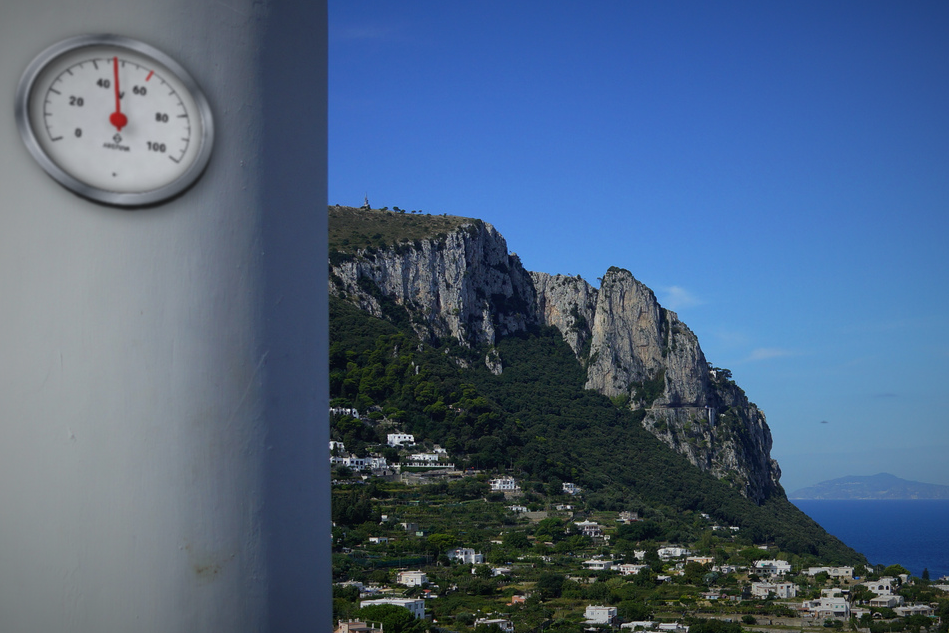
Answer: 47.5 (V)
